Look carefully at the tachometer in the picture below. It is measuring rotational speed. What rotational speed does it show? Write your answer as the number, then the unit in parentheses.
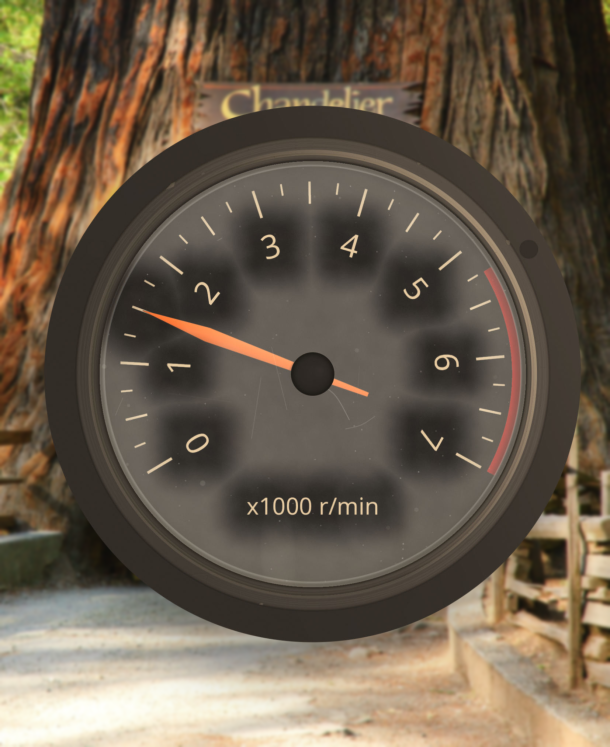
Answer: 1500 (rpm)
